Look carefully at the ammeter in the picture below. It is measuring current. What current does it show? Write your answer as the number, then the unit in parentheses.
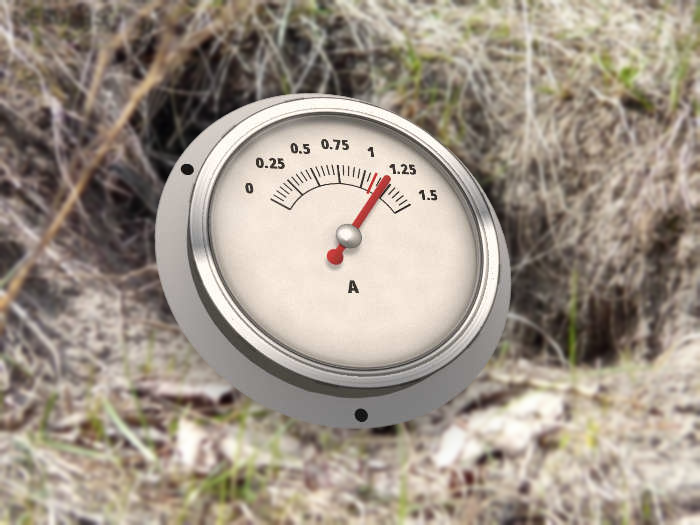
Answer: 1.2 (A)
